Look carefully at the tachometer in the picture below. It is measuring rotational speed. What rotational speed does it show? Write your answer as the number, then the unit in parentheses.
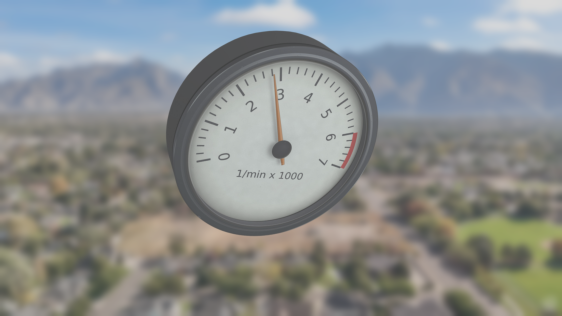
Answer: 2800 (rpm)
